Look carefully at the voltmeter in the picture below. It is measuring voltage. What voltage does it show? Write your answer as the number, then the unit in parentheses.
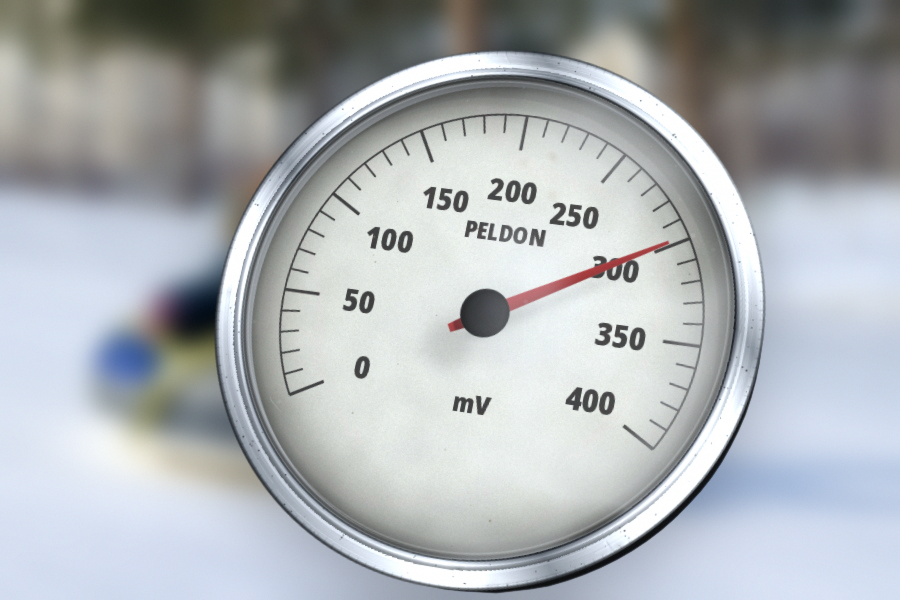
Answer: 300 (mV)
